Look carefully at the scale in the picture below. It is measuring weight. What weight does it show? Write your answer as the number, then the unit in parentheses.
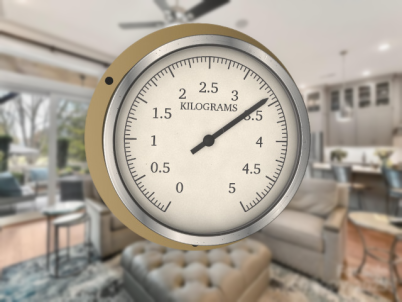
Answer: 3.4 (kg)
